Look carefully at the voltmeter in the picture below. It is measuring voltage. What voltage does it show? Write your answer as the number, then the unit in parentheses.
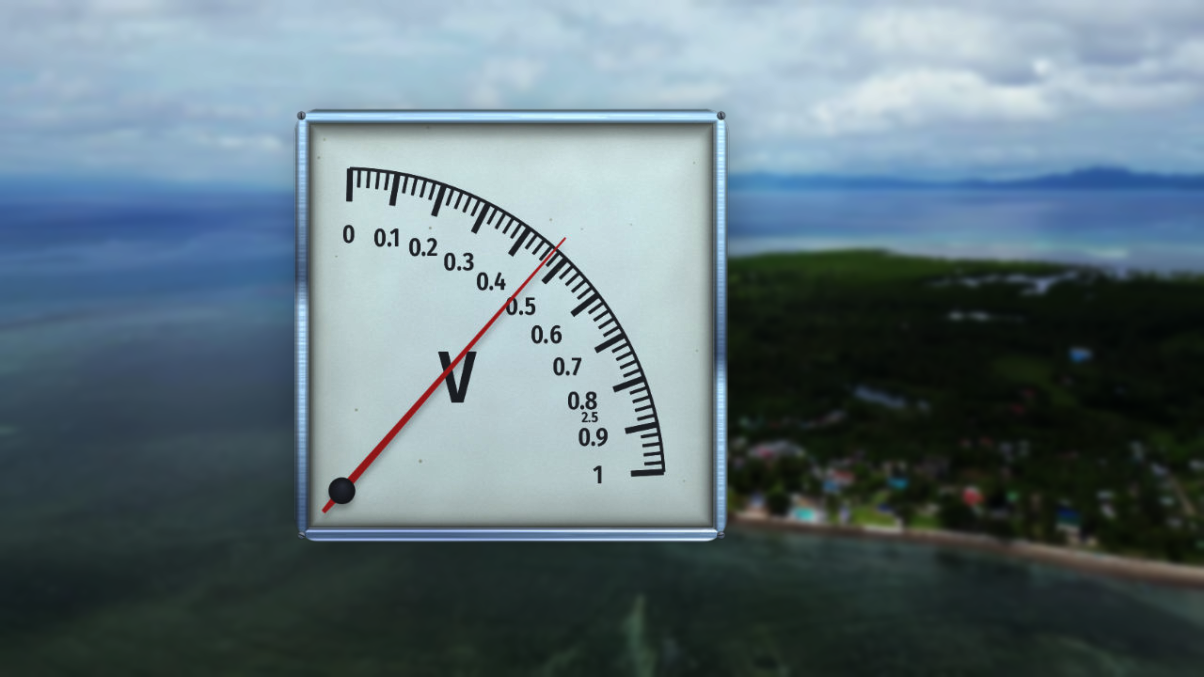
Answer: 0.47 (V)
